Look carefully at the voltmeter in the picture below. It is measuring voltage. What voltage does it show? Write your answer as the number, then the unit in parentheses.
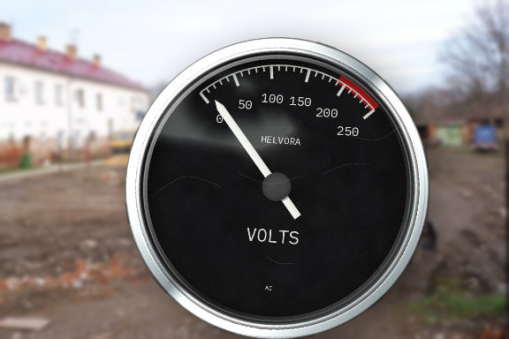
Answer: 10 (V)
